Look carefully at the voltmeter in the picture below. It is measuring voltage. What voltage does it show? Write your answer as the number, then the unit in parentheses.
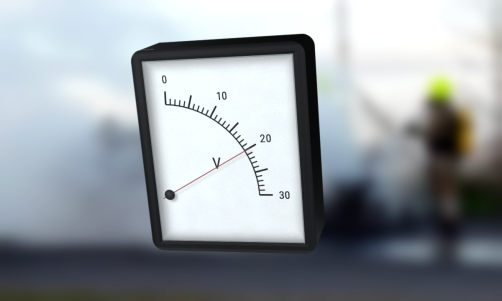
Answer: 20 (V)
